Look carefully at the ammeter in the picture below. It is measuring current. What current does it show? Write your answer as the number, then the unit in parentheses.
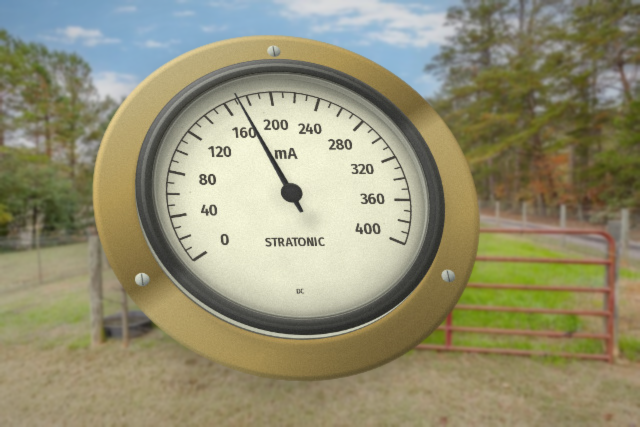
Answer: 170 (mA)
